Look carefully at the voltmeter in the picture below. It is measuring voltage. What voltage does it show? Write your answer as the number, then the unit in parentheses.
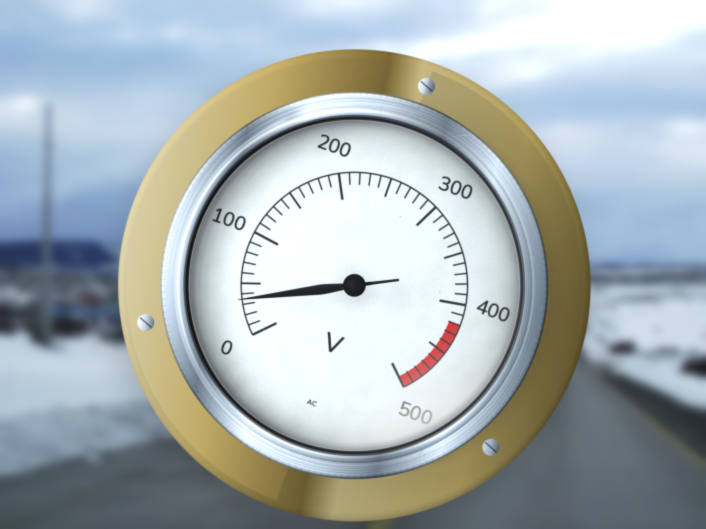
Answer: 35 (V)
